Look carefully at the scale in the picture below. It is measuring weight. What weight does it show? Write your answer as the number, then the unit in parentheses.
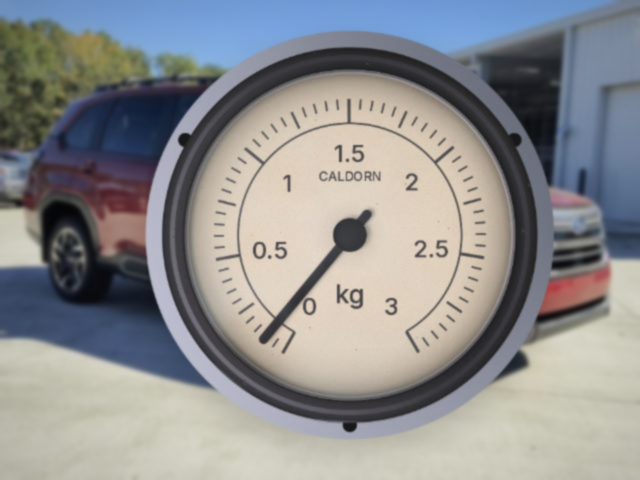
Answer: 0.1 (kg)
